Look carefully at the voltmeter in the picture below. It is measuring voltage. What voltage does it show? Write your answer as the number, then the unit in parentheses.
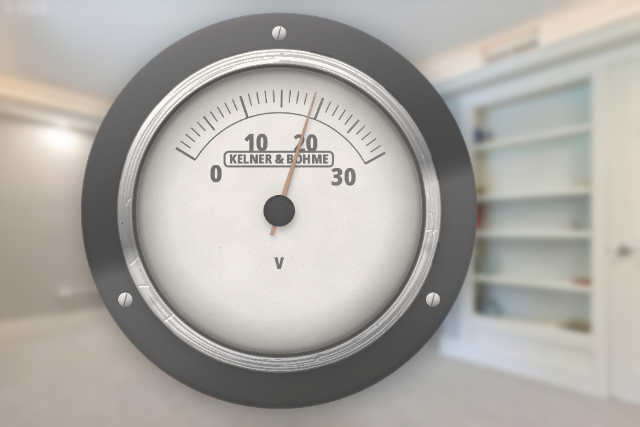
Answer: 19 (V)
